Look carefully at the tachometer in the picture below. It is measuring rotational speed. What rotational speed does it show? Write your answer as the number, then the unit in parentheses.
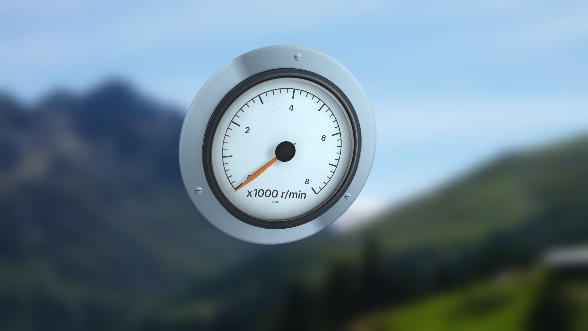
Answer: 0 (rpm)
